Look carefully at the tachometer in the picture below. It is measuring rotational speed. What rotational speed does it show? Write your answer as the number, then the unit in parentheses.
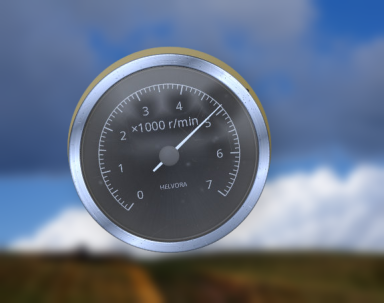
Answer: 4900 (rpm)
